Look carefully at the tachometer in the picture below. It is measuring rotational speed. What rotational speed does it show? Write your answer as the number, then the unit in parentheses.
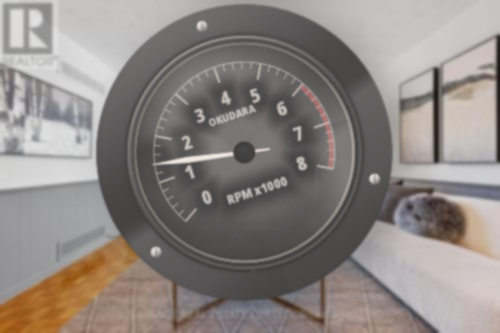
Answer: 1400 (rpm)
